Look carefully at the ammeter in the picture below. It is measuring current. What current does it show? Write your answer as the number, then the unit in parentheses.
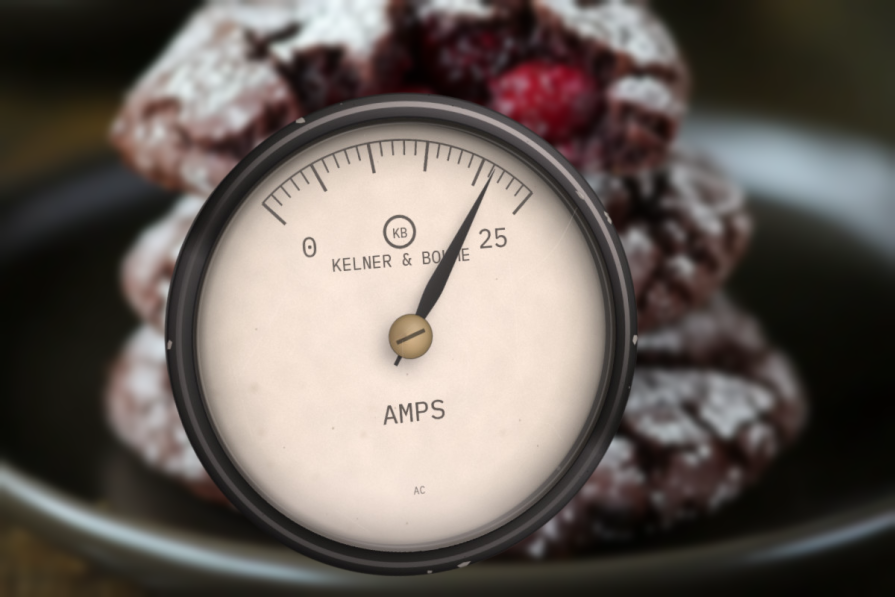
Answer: 21 (A)
